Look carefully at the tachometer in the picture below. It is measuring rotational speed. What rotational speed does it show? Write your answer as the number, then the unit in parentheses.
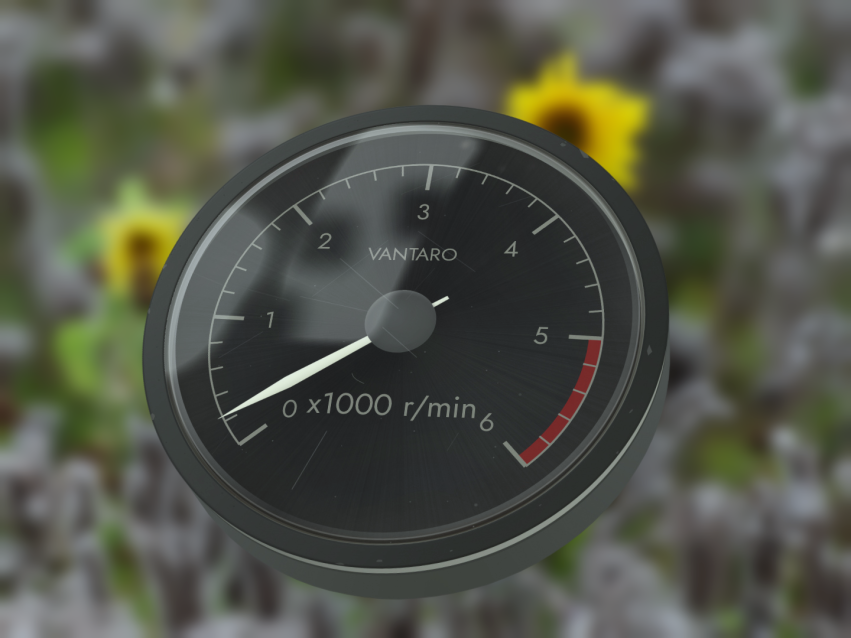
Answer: 200 (rpm)
